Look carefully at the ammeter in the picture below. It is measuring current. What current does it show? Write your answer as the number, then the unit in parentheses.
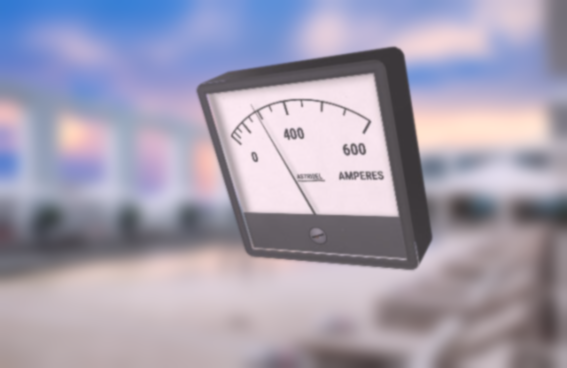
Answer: 300 (A)
